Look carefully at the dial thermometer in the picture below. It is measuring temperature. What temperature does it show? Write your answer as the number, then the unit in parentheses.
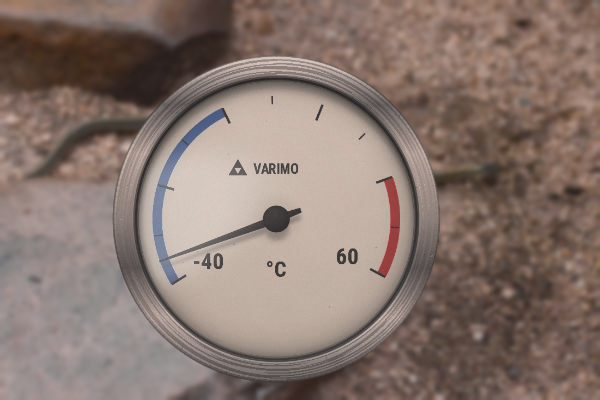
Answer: -35 (°C)
